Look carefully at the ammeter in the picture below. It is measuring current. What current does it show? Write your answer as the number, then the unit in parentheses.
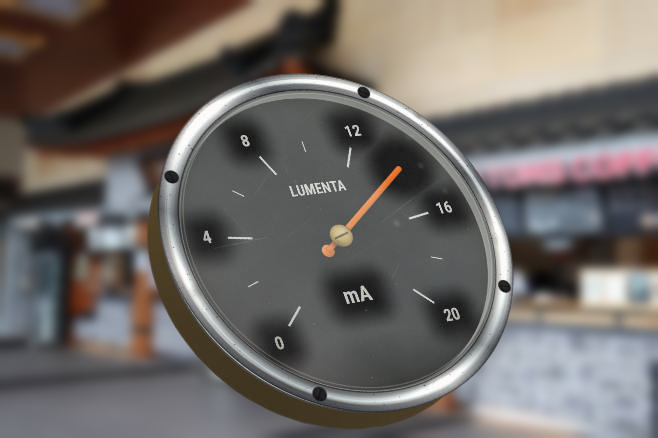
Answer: 14 (mA)
